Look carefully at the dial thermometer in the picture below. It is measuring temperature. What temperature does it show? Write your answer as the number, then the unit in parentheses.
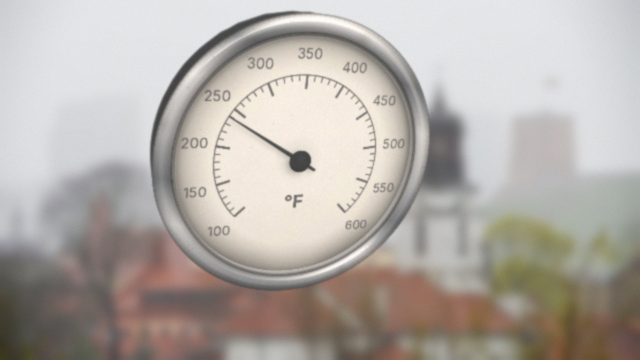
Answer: 240 (°F)
